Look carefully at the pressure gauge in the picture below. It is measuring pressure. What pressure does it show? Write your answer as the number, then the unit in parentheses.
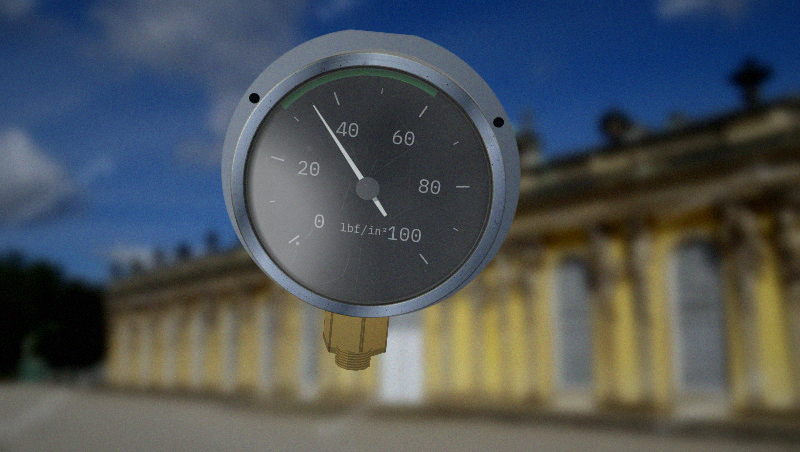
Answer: 35 (psi)
